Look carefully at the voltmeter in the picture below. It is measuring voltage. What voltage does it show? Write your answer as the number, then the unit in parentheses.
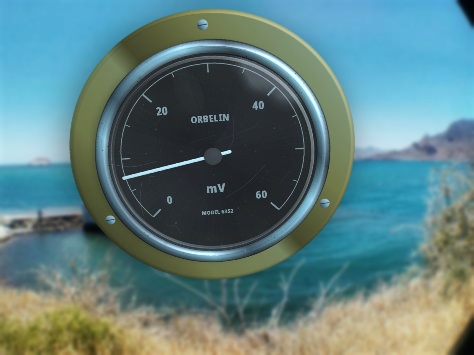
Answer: 7.5 (mV)
